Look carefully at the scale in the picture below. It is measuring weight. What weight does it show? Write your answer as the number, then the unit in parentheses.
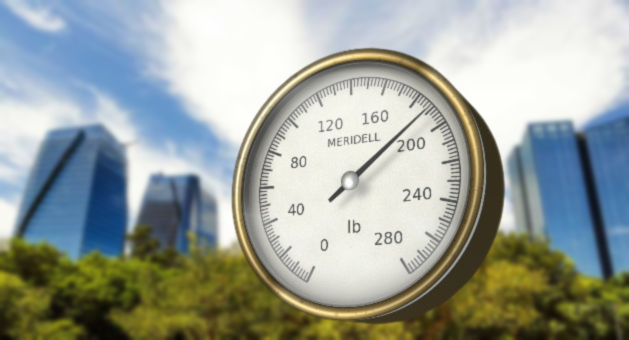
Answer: 190 (lb)
